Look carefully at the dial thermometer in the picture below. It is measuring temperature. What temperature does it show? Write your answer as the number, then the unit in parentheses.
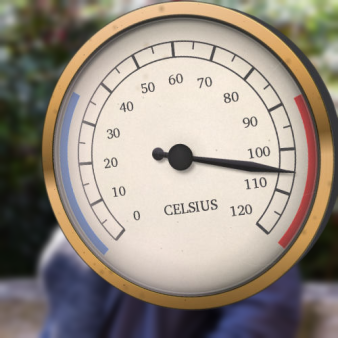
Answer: 105 (°C)
